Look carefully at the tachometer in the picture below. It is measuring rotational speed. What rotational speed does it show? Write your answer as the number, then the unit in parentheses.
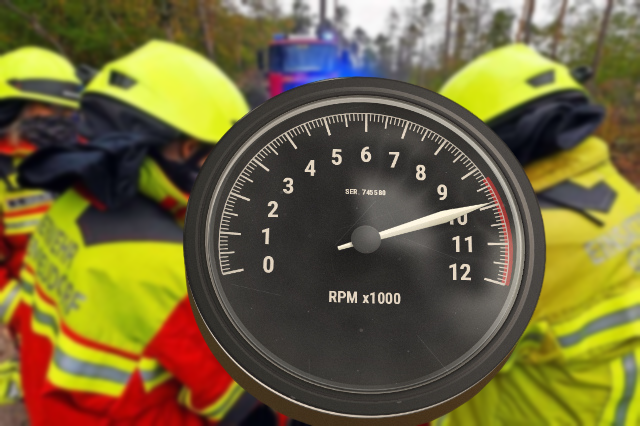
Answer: 10000 (rpm)
